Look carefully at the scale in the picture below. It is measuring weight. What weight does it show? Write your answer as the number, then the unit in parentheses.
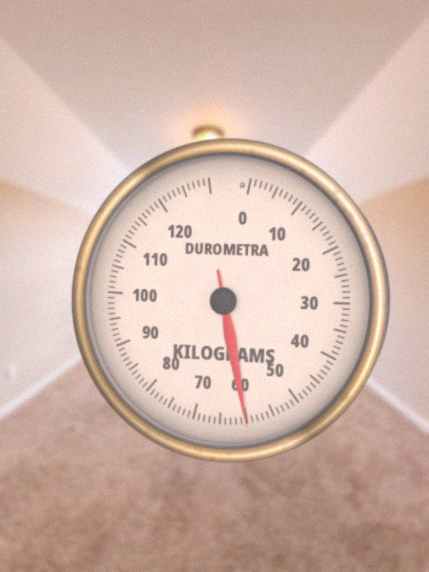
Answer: 60 (kg)
